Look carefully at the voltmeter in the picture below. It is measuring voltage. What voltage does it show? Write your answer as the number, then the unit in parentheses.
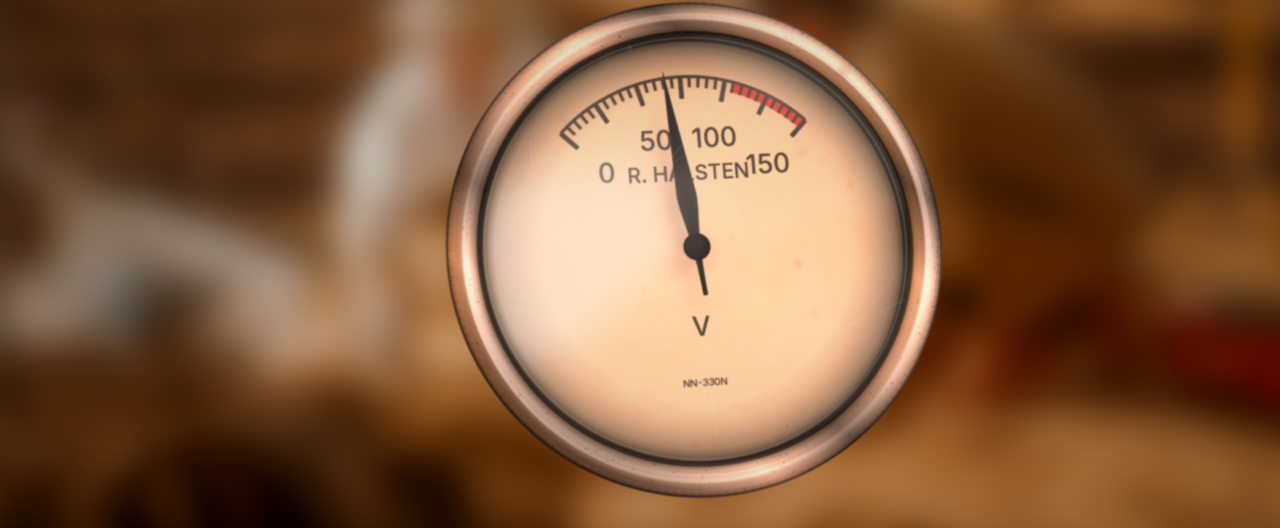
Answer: 65 (V)
